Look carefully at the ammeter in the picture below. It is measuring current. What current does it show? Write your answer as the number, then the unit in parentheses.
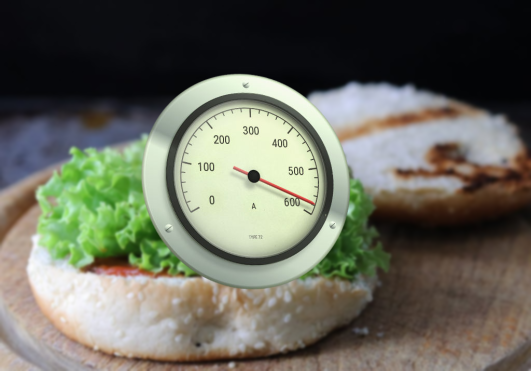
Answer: 580 (A)
